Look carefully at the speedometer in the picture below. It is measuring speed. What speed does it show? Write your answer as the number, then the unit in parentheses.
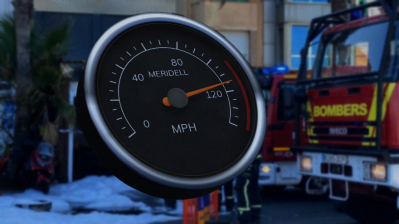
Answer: 115 (mph)
